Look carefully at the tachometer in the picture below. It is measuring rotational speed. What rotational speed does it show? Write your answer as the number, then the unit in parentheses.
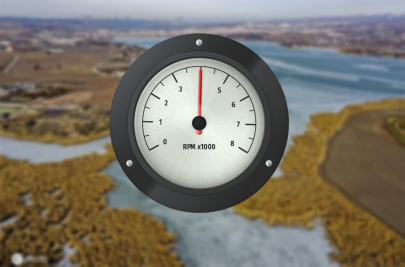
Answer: 4000 (rpm)
